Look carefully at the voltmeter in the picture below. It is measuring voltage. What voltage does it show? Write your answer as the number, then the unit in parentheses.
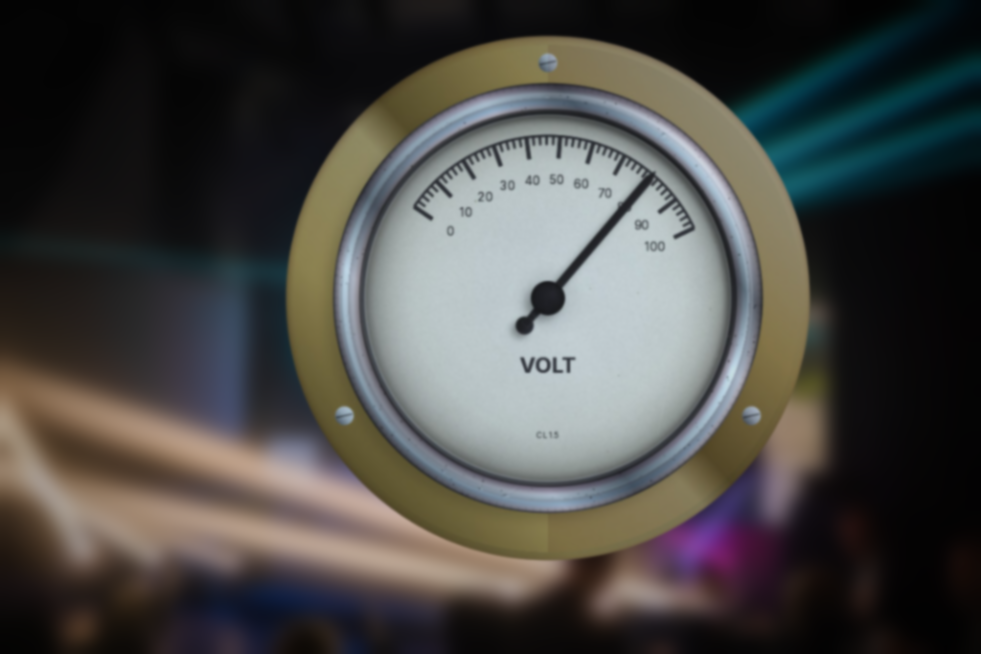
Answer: 80 (V)
